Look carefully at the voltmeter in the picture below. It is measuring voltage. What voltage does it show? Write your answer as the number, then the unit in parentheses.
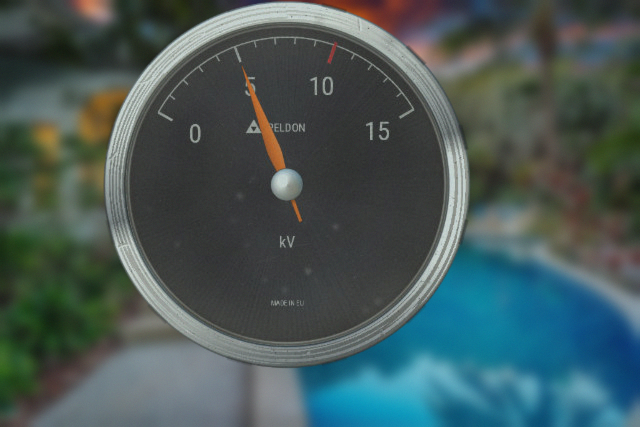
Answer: 5 (kV)
